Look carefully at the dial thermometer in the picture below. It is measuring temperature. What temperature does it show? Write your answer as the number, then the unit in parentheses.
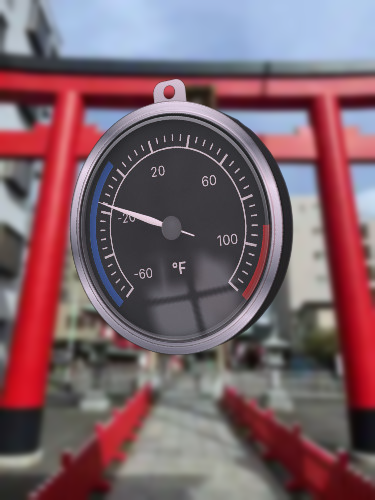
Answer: -16 (°F)
